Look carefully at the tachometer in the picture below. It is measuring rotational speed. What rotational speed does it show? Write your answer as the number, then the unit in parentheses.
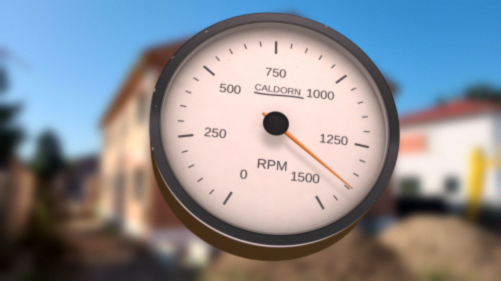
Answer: 1400 (rpm)
